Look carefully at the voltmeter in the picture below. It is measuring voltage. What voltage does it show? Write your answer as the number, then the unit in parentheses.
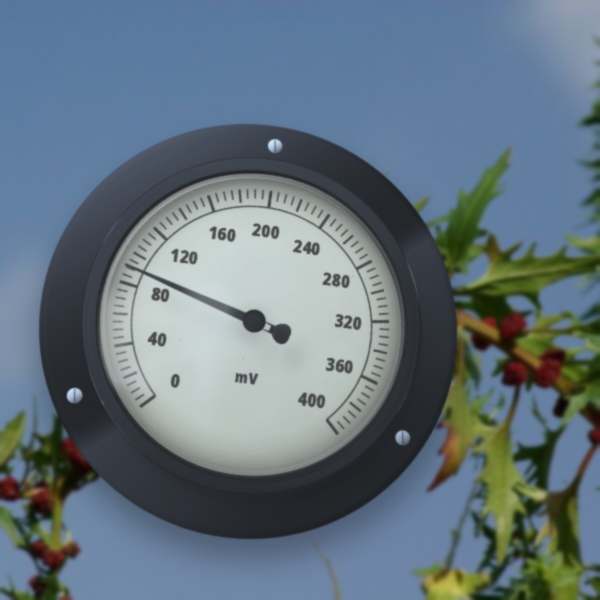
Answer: 90 (mV)
